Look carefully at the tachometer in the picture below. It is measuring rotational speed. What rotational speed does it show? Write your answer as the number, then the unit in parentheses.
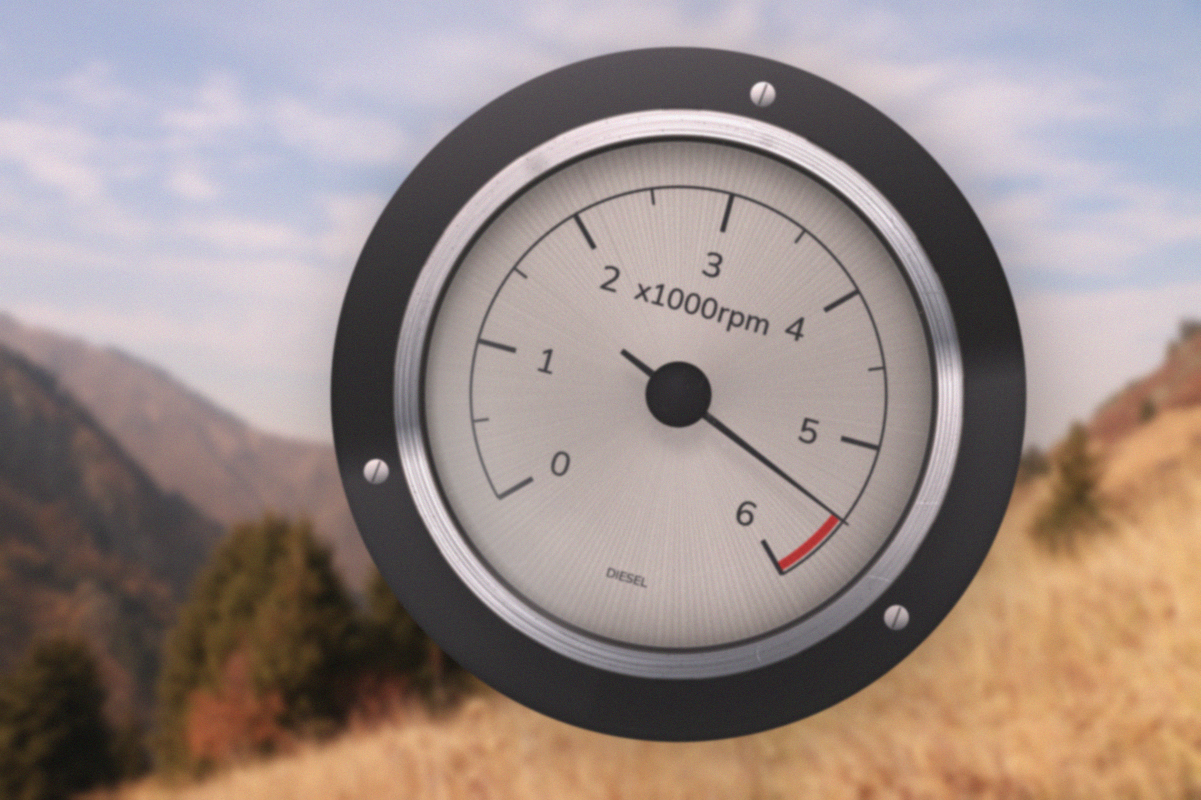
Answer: 5500 (rpm)
